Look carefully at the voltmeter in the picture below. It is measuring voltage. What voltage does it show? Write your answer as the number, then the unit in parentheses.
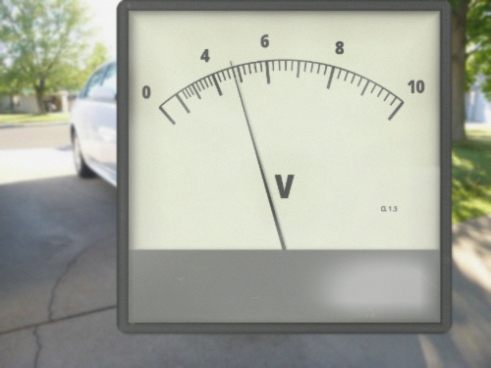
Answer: 4.8 (V)
